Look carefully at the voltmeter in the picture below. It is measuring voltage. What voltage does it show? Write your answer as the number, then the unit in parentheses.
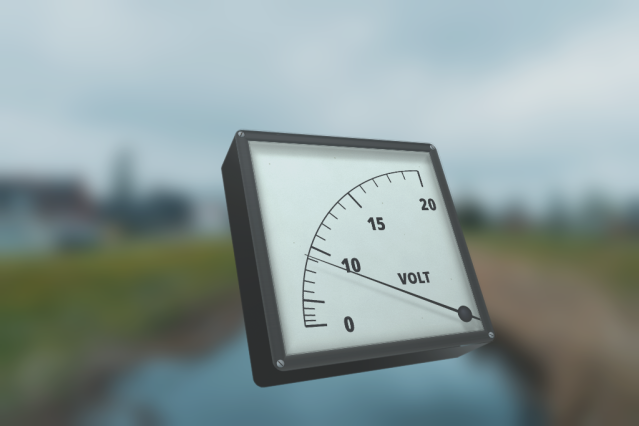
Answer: 9 (V)
